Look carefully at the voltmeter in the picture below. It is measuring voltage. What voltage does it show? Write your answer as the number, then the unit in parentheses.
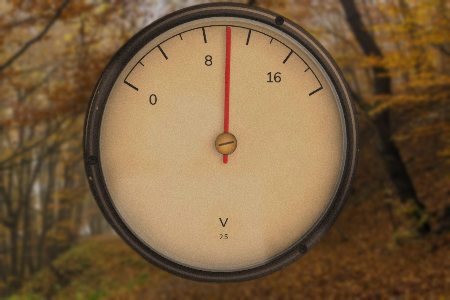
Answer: 10 (V)
